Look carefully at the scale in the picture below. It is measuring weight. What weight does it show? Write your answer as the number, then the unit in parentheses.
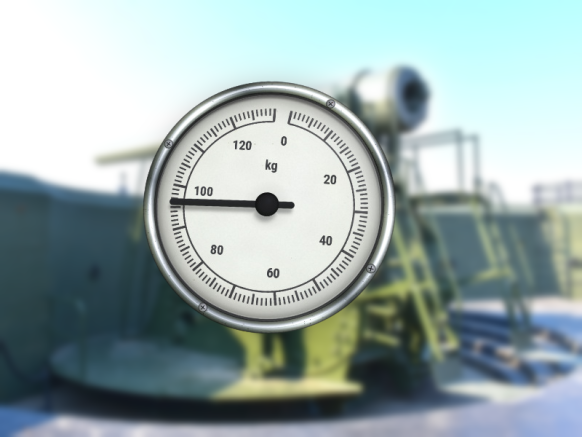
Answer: 96 (kg)
